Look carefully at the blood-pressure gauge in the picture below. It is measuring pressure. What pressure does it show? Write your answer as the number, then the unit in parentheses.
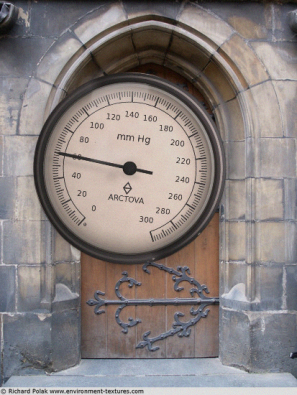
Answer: 60 (mmHg)
